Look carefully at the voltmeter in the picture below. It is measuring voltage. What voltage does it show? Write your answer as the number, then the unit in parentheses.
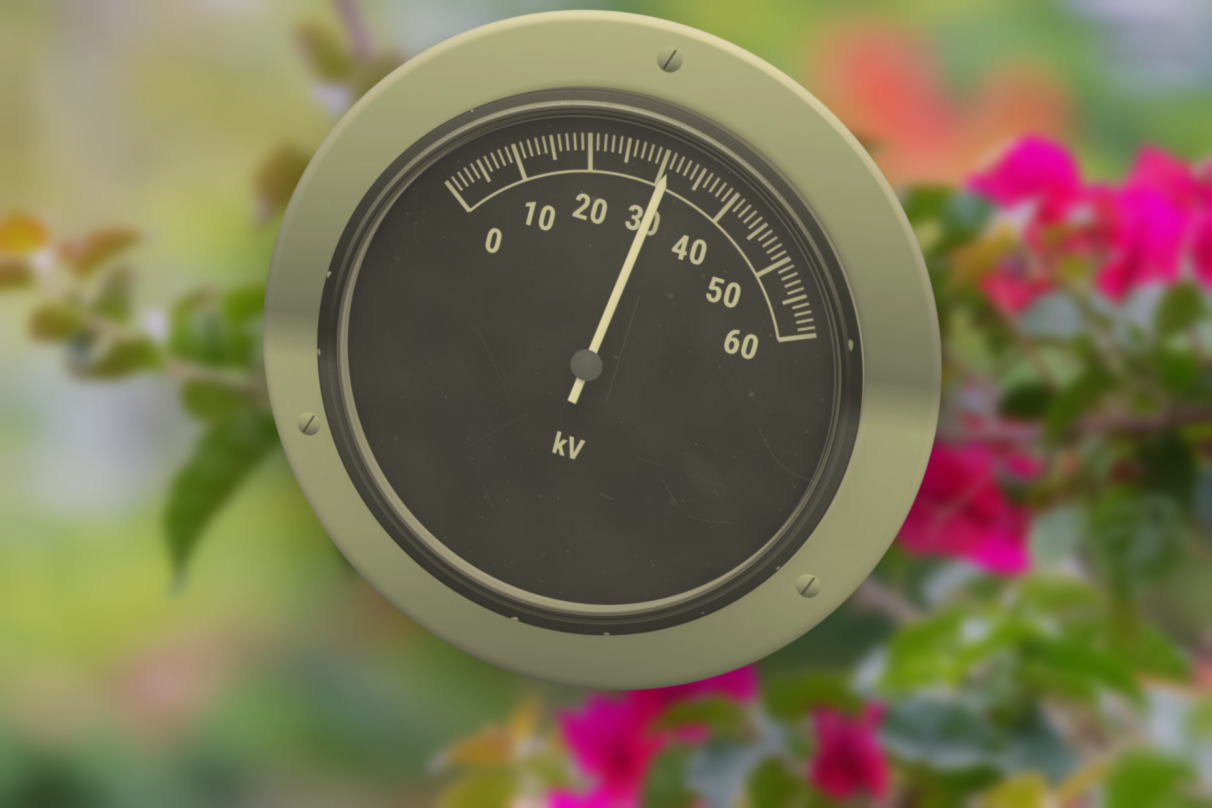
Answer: 31 (kV)
